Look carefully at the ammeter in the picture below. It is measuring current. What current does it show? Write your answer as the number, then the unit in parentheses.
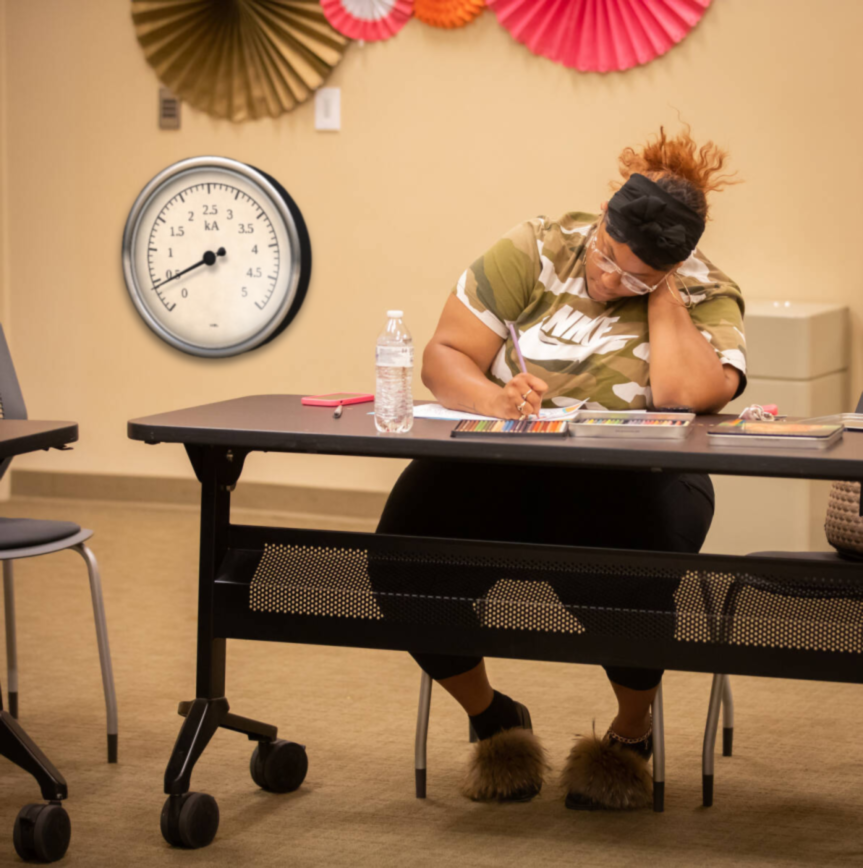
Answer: 0.4 (kA)
